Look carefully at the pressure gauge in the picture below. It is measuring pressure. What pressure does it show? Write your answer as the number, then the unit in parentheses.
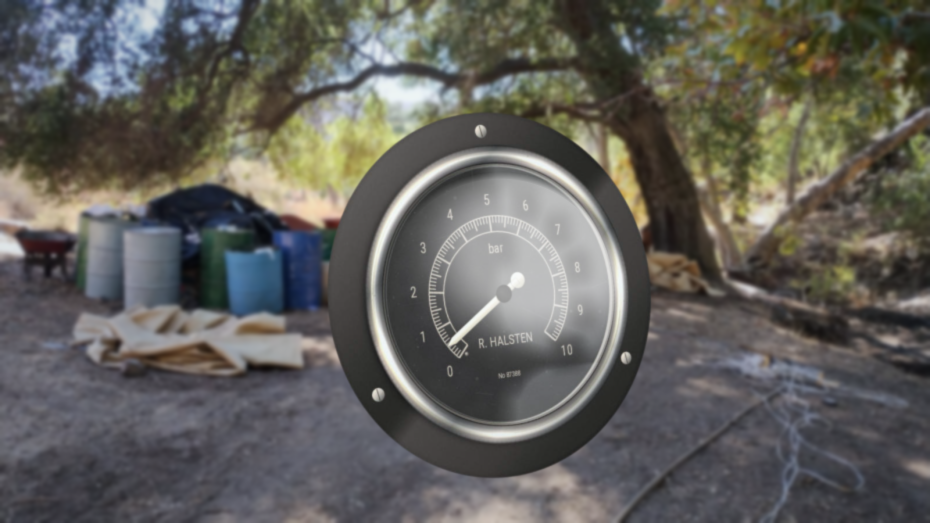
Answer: 0.5 (bar)
